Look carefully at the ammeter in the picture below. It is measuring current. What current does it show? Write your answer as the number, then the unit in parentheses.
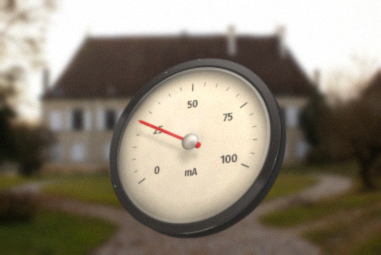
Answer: 25 (mA)
